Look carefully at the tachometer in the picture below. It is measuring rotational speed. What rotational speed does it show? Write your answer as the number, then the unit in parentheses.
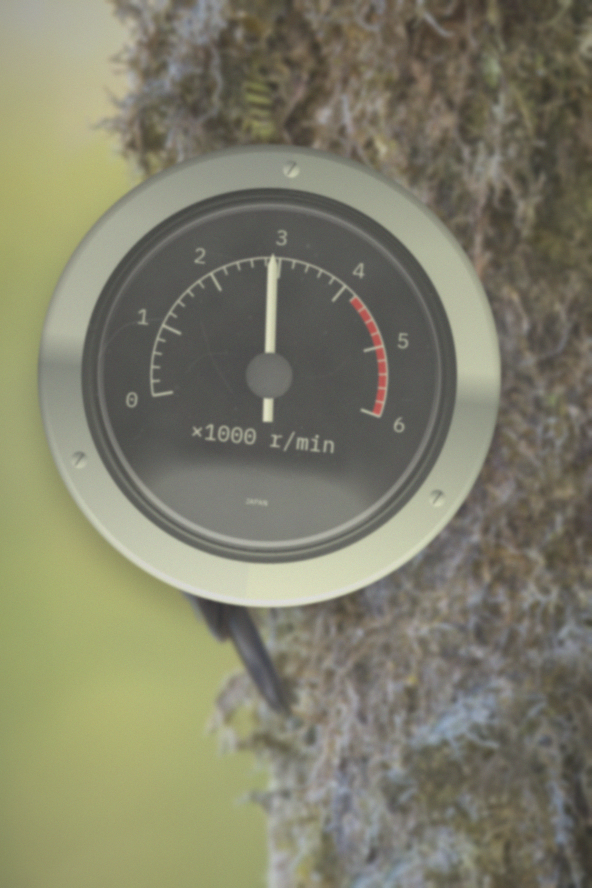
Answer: 2900 (rpm)
